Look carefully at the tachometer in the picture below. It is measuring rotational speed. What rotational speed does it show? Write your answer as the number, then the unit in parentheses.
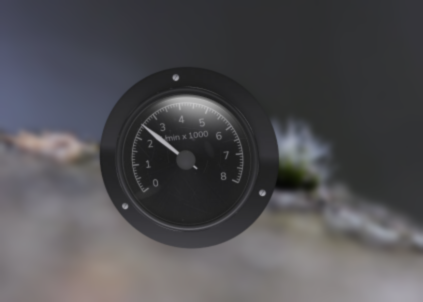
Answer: 2500 (rpm)
